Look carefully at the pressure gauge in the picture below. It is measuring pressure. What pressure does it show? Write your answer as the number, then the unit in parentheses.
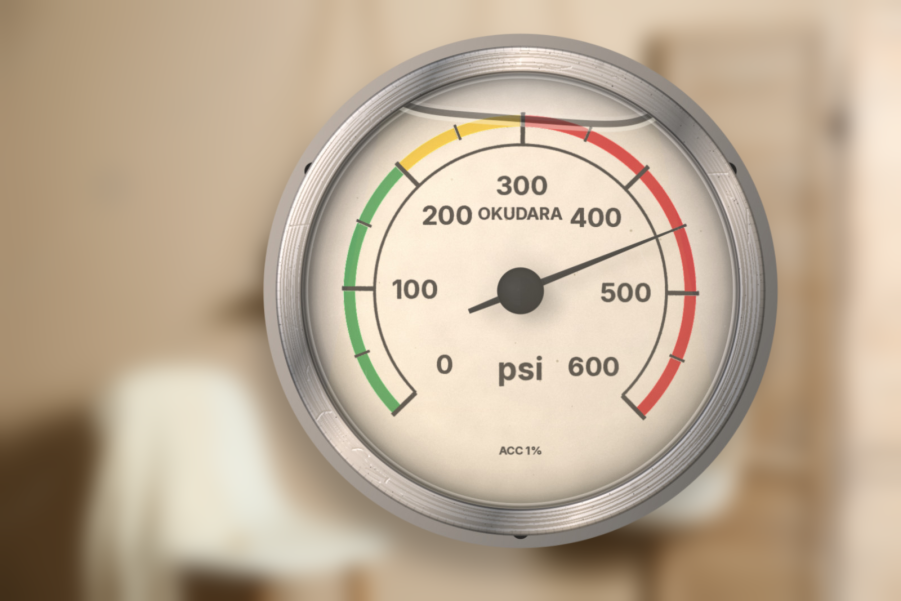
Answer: 450 (psi)
